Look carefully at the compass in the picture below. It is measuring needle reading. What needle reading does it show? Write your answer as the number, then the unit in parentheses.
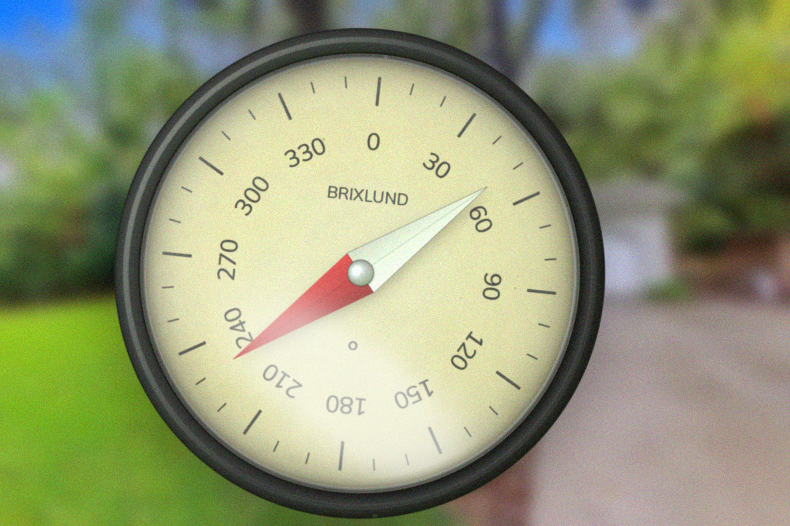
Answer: 230 (°)
